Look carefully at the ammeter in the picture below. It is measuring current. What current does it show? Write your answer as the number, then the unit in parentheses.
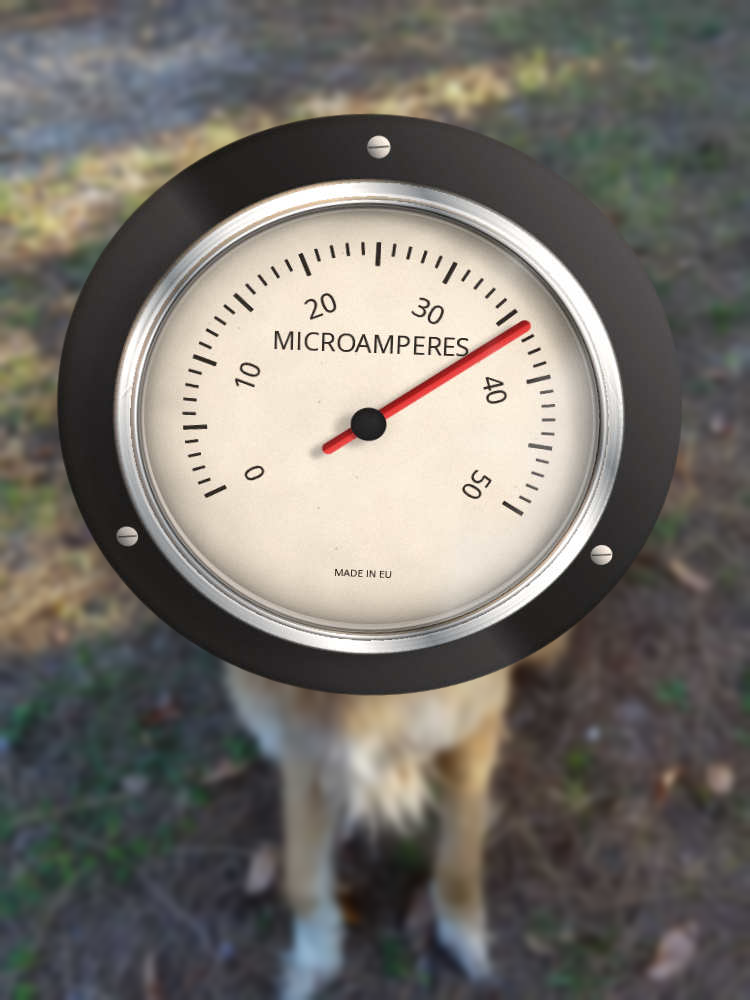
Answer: 36 (µA)
